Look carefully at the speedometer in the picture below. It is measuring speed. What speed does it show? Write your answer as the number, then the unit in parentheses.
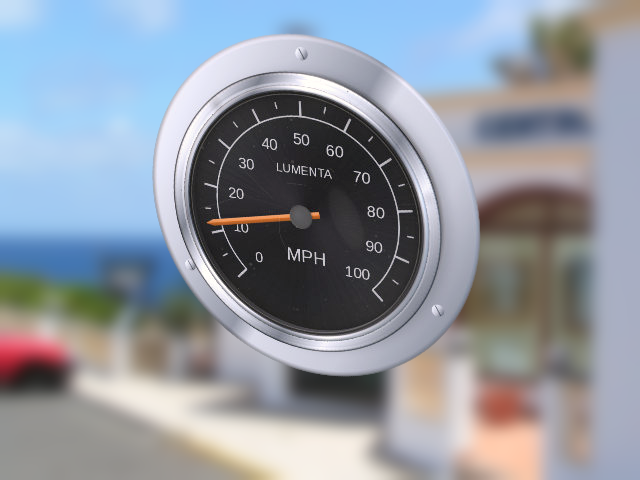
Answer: 12.5 (mph)
